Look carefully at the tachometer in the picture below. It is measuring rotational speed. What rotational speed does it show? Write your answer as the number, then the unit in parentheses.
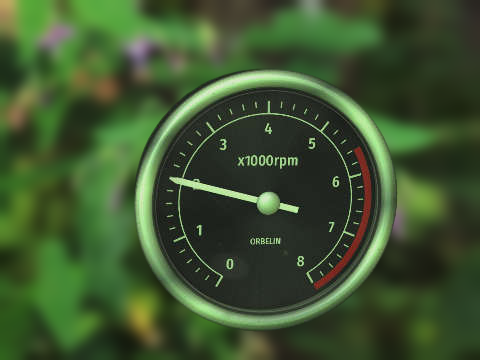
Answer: 2000 (rpm)
